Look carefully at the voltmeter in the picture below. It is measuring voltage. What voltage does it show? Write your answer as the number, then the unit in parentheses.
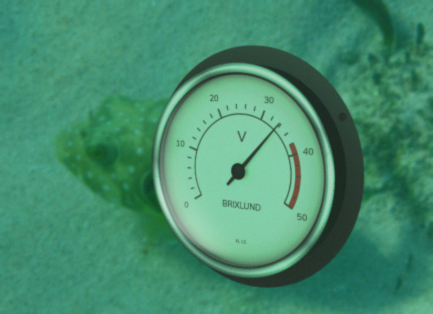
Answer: 34 (V)
